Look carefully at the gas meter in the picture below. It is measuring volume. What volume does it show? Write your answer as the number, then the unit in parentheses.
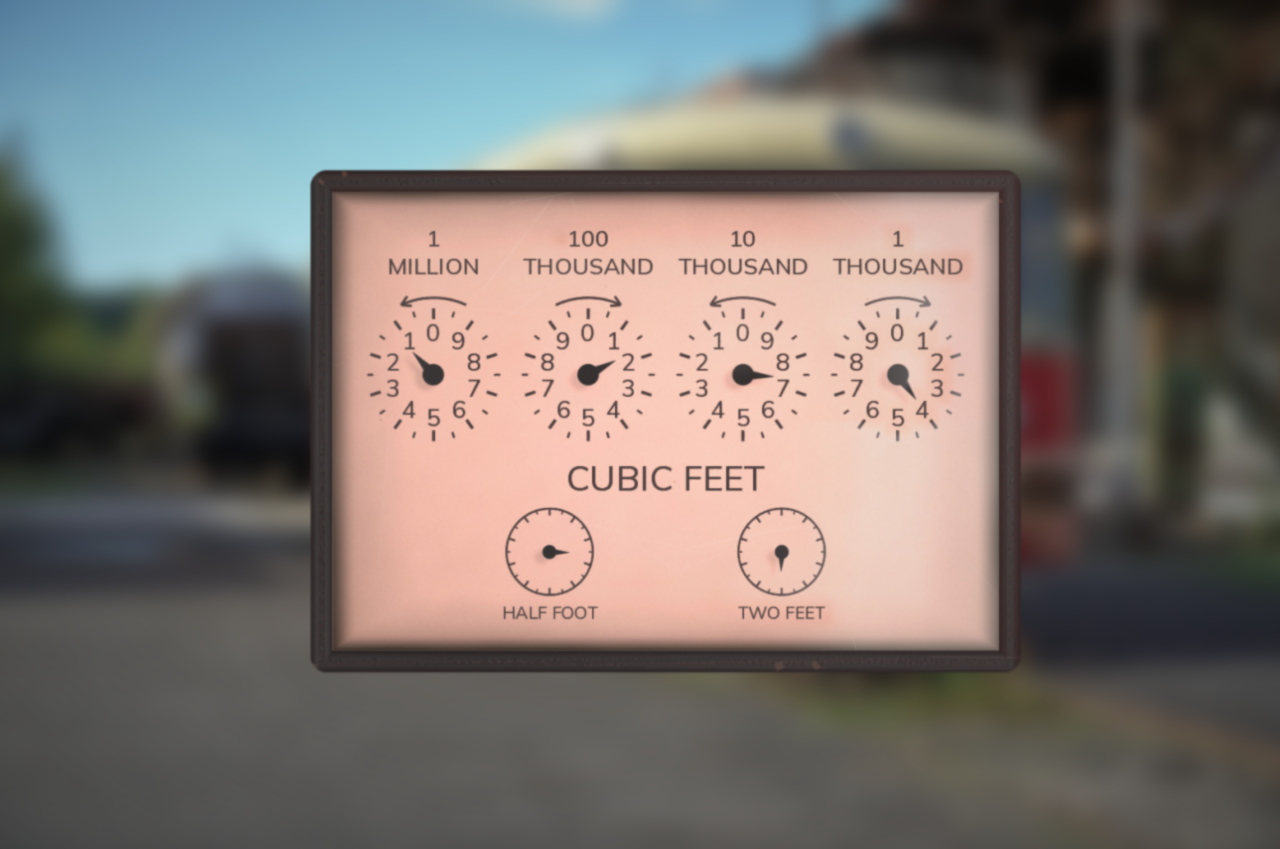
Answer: 117400 (ft³)
